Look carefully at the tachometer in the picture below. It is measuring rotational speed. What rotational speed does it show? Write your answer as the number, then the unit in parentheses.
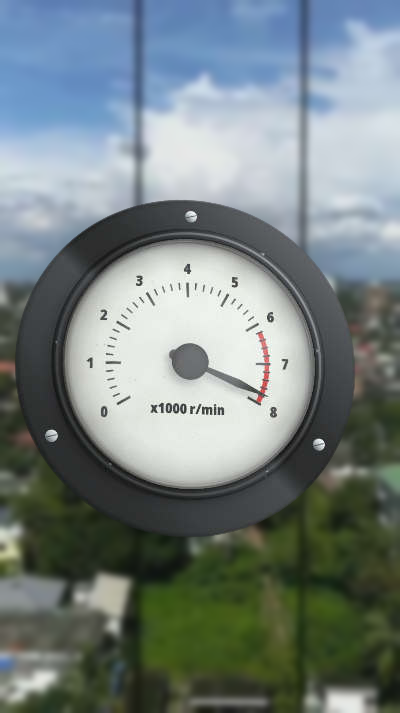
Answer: 7800 (rpm)
